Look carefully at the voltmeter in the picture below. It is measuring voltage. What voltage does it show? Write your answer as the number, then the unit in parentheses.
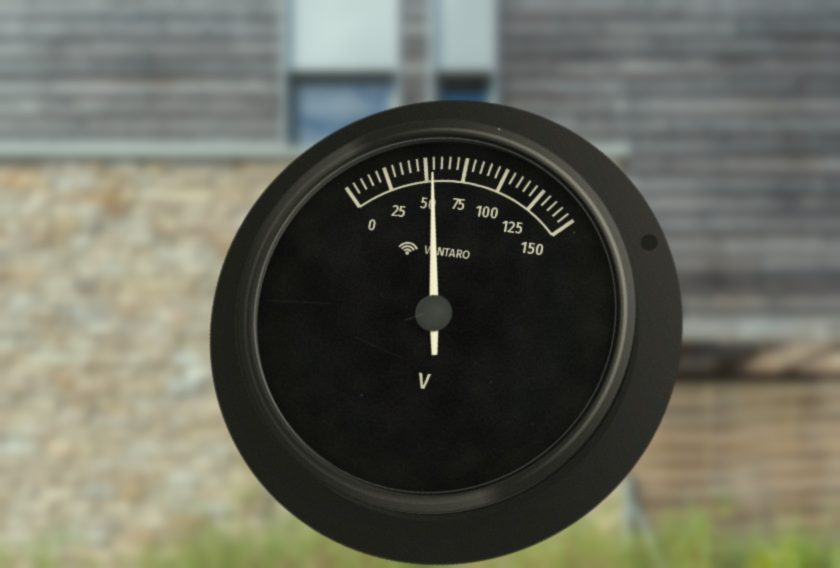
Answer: 55 (V)
